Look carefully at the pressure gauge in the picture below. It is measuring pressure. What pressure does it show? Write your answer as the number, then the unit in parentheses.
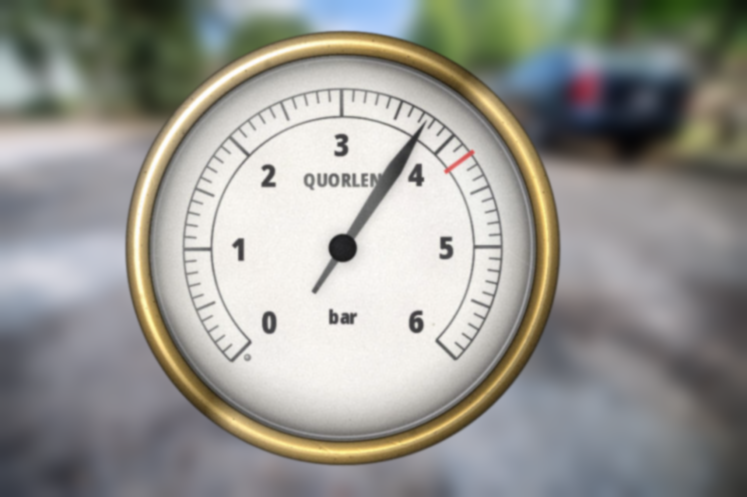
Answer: 3.75 (bar)
